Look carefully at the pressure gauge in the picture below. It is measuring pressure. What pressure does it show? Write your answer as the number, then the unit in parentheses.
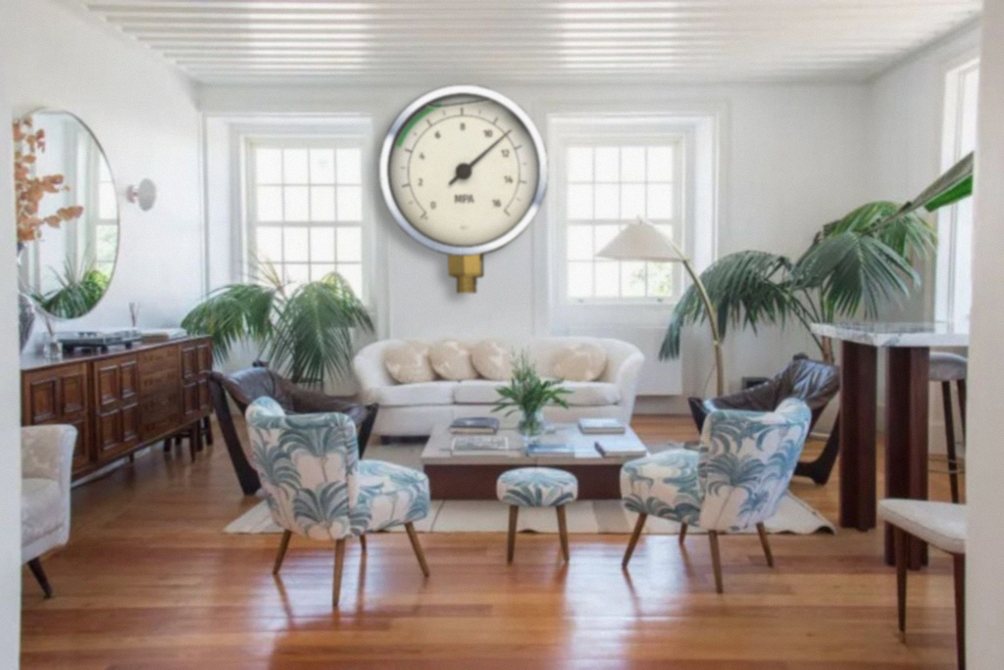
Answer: 11 (MPa)
